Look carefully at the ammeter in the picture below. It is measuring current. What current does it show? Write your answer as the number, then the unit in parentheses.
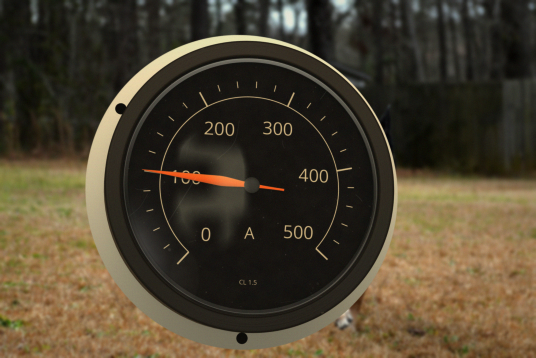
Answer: 100 (A)
